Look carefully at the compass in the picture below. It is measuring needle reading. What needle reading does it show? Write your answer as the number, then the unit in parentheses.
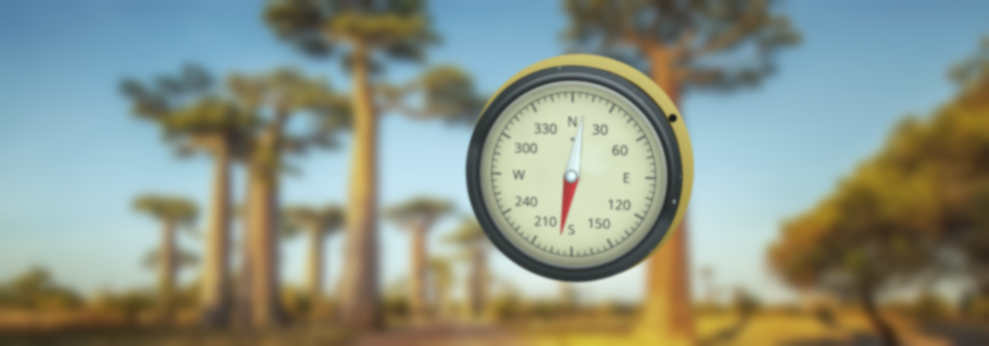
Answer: 190 (°)
